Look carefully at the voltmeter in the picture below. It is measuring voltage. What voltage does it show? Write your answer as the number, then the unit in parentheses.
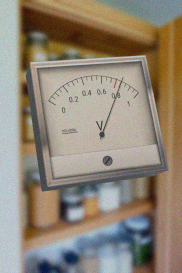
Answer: 0.8 (V)
